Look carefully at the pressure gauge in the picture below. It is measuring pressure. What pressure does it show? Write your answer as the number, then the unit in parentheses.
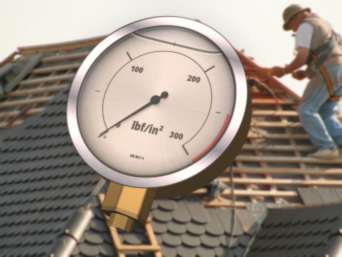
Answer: 0 (psi)
